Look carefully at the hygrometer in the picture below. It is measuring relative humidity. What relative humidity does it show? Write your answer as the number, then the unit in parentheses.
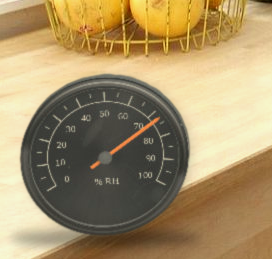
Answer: 72.5 (%)
